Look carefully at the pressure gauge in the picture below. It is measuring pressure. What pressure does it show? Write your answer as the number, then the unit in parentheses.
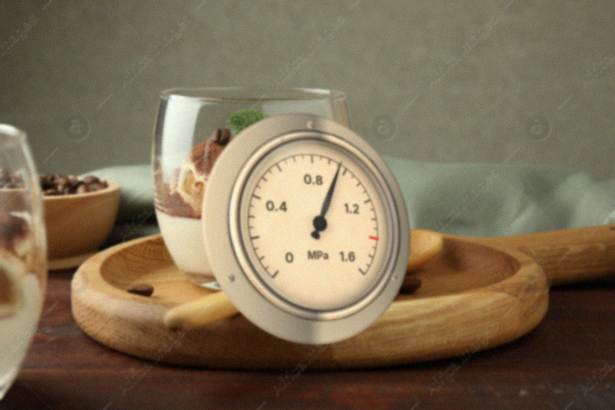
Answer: 0.95 (MPa)
